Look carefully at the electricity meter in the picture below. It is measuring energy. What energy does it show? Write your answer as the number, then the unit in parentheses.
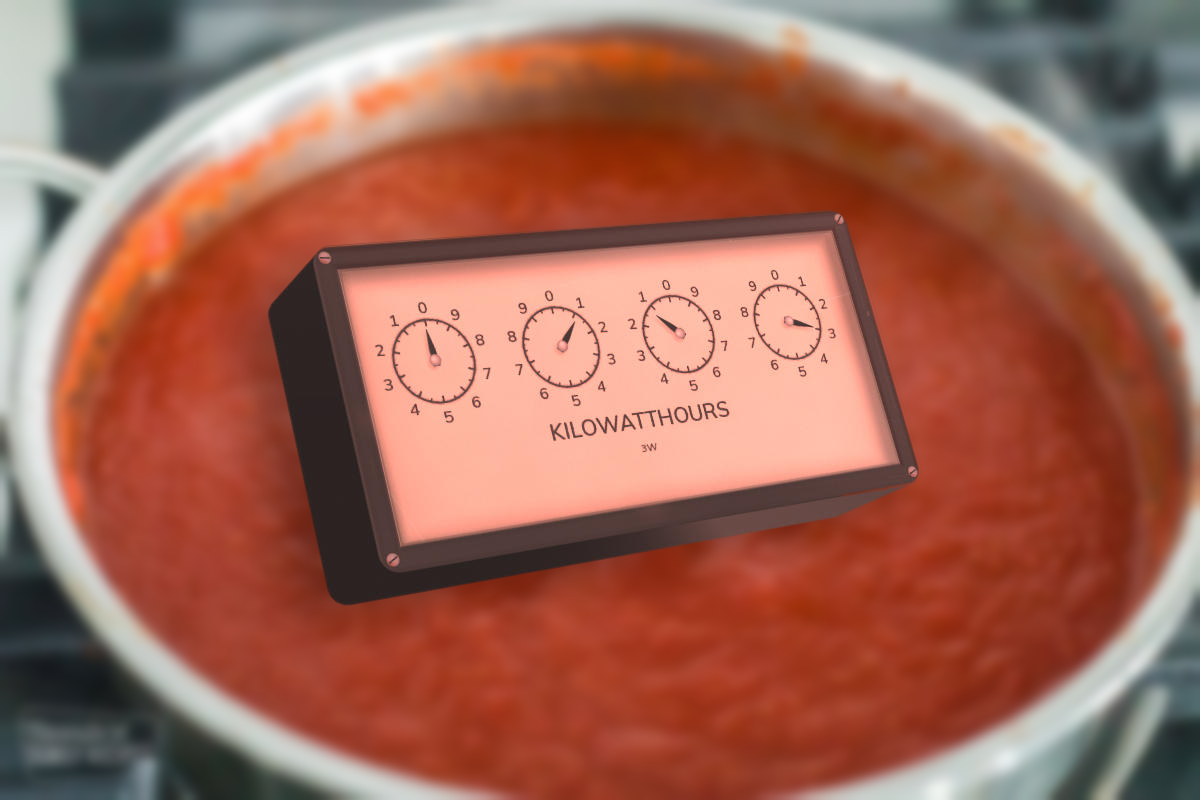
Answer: 113 (kWh)
